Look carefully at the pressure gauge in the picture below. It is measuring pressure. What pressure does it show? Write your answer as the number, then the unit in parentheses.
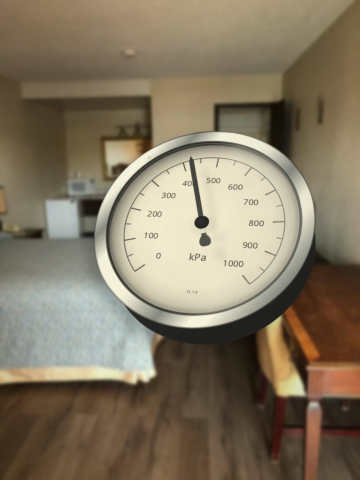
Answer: 425 (kPa)
